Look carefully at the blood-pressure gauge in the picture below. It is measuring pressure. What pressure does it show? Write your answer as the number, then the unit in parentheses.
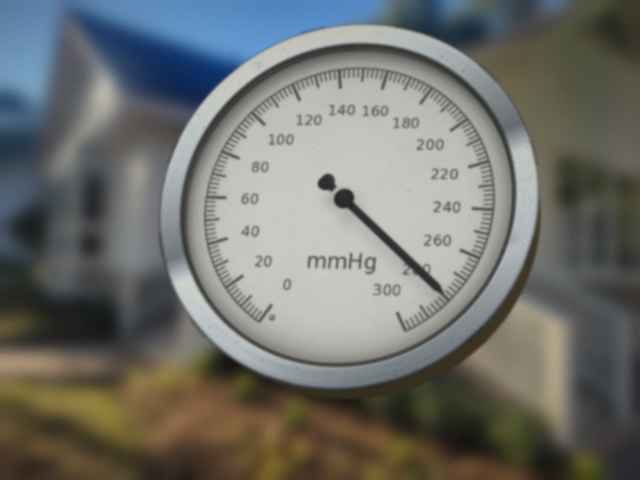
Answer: 280 (mmHg)
